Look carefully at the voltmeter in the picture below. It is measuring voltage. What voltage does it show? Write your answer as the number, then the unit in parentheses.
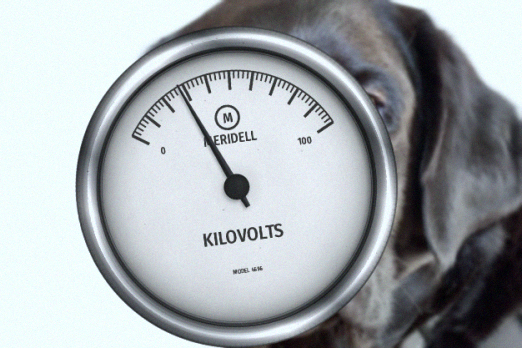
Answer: 28 (kV)
